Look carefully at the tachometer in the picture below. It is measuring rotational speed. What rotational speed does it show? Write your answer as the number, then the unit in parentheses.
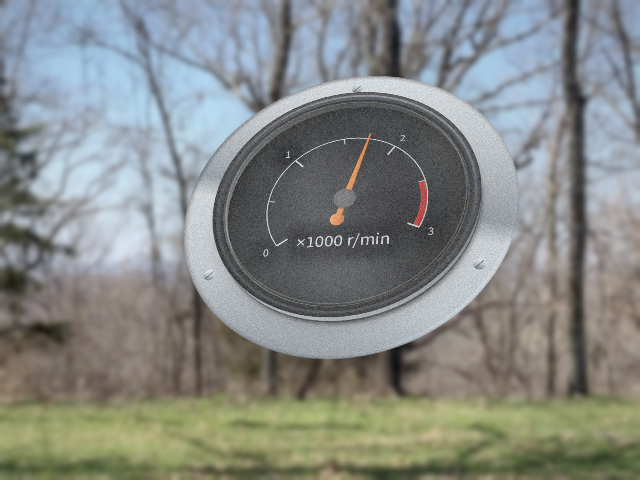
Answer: 1750 (rpm)
